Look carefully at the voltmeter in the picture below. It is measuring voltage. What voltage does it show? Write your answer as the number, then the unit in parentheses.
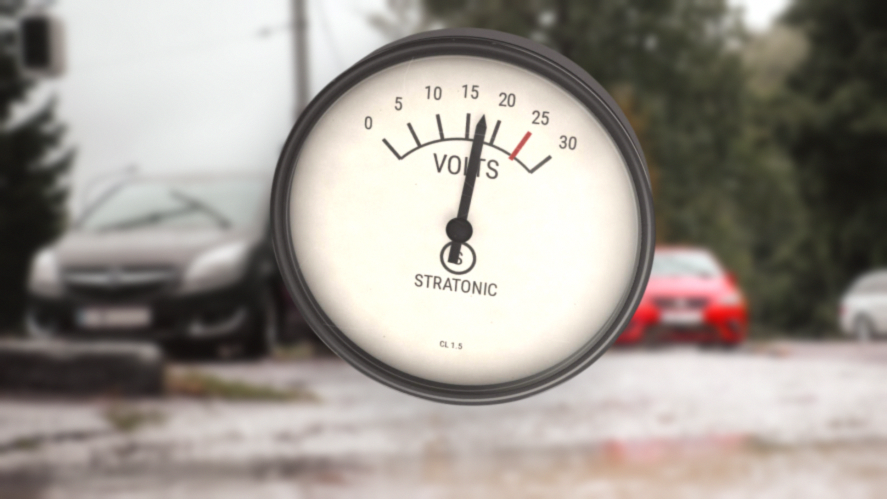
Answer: 17.5 (V)
